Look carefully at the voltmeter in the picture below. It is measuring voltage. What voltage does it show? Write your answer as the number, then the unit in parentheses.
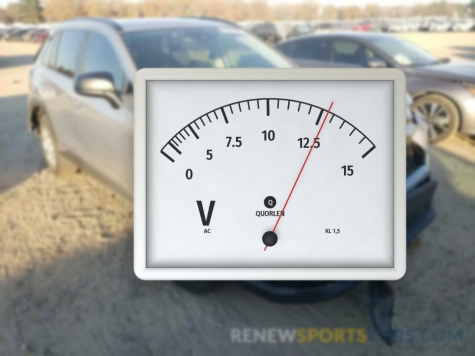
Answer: 12.75 (V)
